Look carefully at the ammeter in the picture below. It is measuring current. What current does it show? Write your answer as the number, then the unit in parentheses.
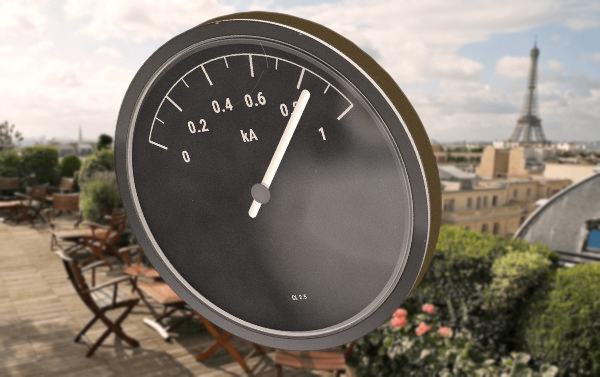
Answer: 0.85 (kA)
